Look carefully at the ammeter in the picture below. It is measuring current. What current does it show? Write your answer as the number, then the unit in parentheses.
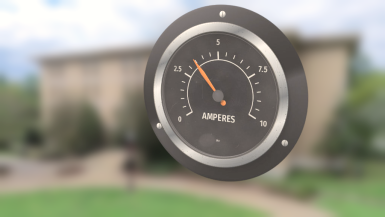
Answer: 3.5 (A)
